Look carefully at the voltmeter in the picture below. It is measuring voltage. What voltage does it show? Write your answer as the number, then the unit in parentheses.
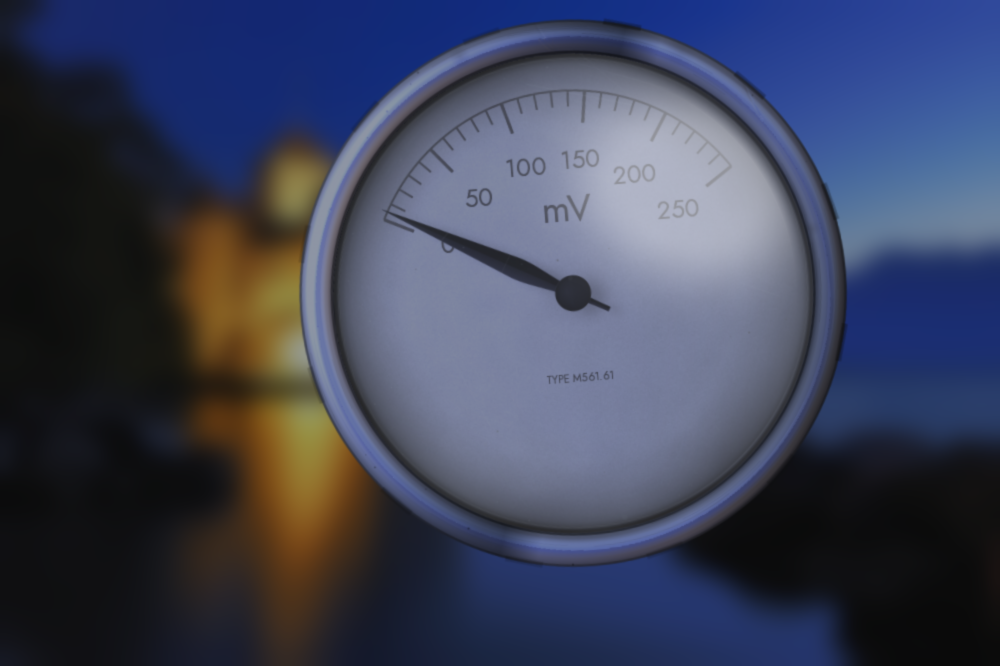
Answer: 5 (mV)
